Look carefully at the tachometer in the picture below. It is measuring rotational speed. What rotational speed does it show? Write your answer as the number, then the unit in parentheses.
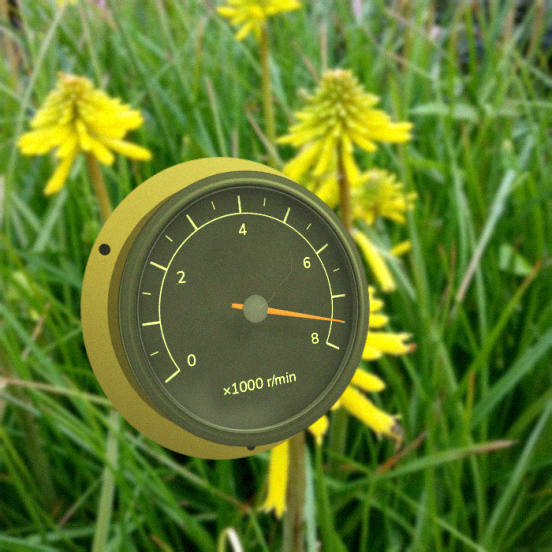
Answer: 7500 (rpm)
